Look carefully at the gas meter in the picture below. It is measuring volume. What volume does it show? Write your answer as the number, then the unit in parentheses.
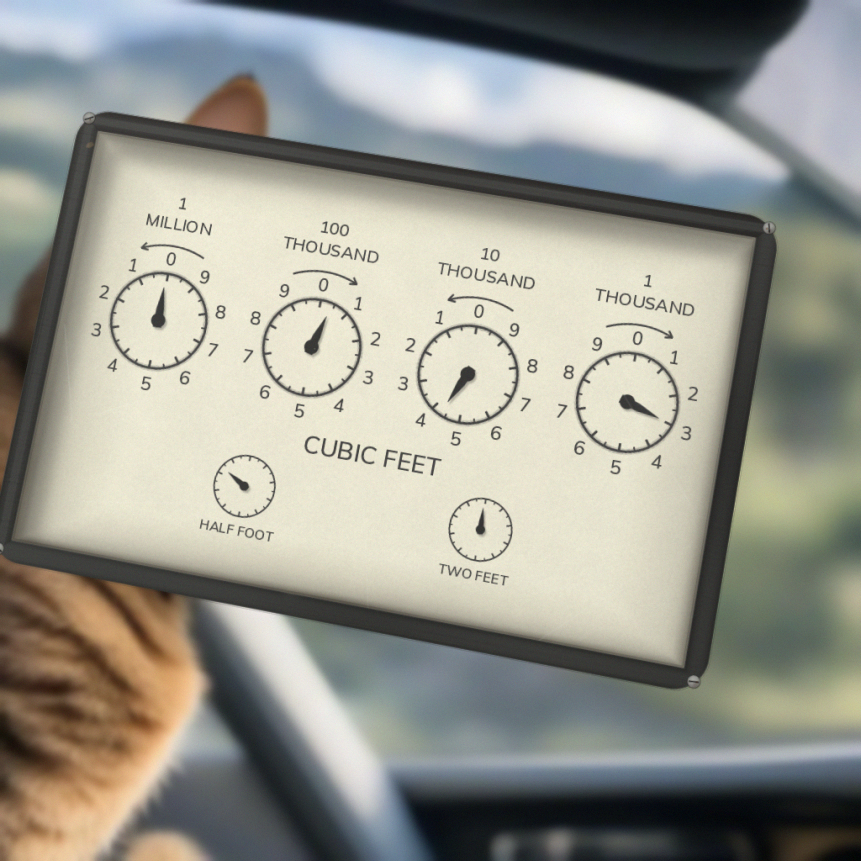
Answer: 4300 (ft³)
